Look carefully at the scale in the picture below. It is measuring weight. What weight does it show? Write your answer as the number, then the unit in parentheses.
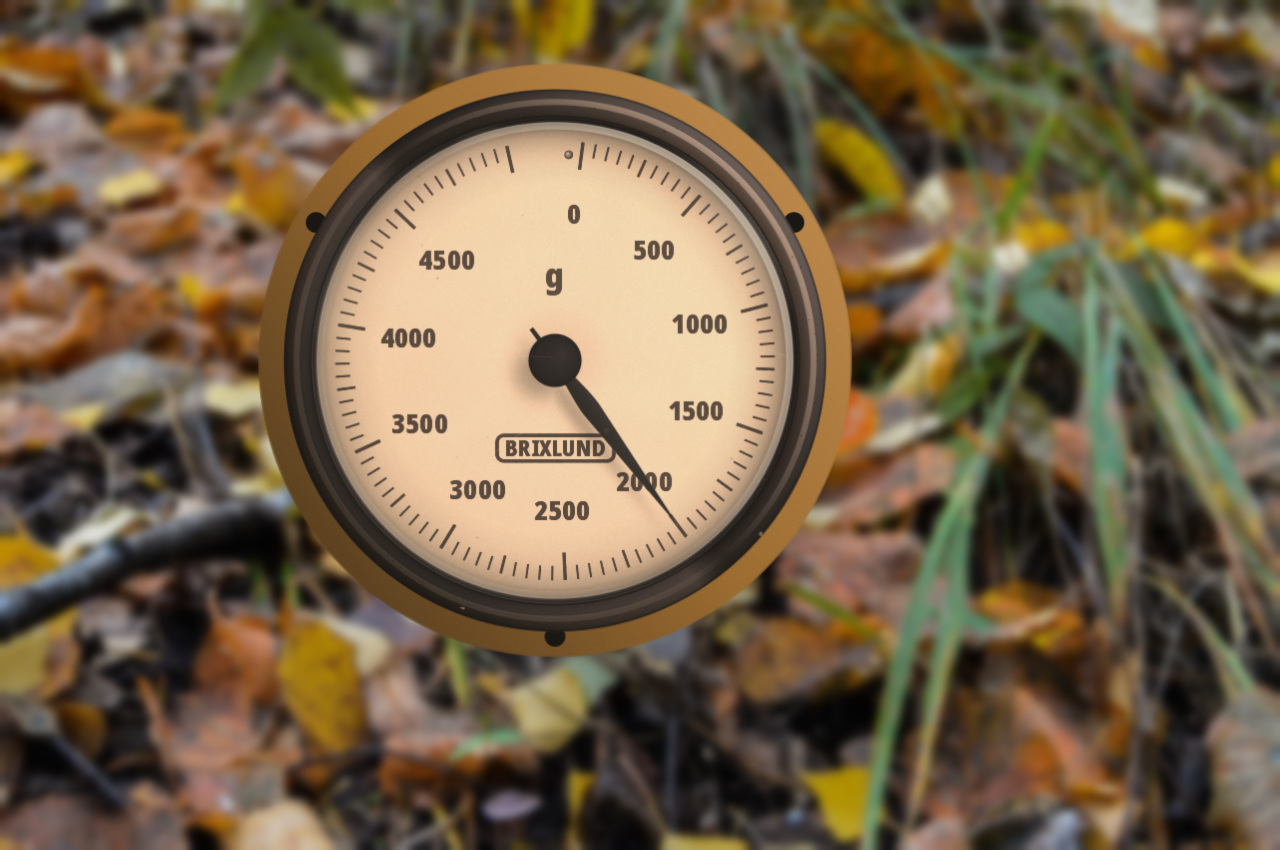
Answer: 2000 (g)
